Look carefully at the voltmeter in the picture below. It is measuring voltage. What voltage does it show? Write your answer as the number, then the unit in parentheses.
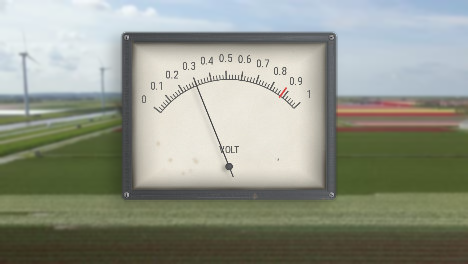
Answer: 0.3 (V)
